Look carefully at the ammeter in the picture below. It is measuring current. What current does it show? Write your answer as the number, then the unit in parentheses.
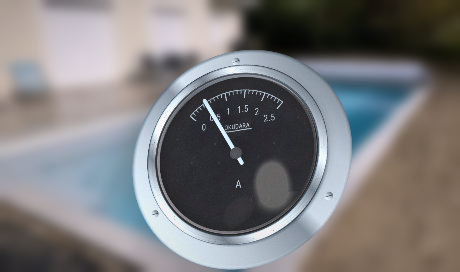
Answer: 0.5 (A)
